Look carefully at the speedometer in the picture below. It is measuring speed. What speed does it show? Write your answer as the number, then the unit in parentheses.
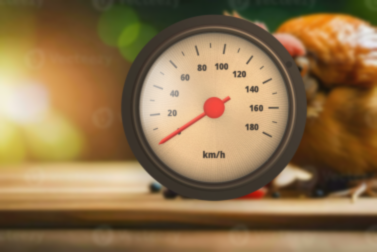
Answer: 0 (km/h)
